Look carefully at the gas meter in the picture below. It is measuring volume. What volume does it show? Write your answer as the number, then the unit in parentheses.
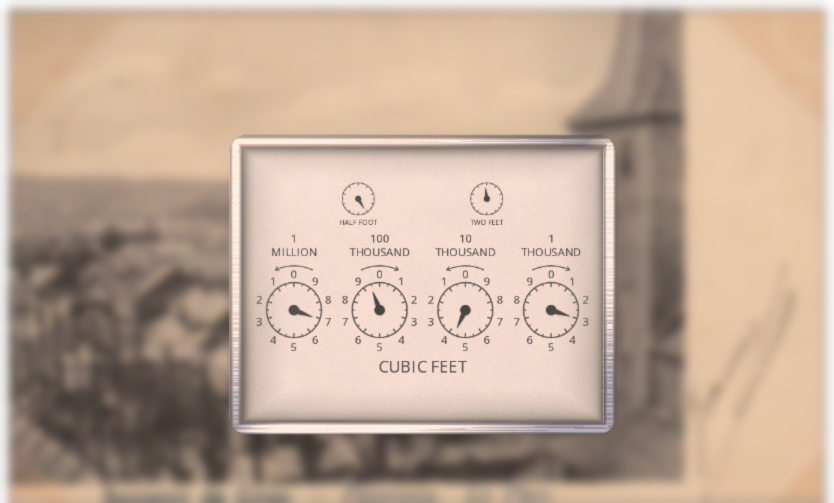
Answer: 694300 (ft³)
